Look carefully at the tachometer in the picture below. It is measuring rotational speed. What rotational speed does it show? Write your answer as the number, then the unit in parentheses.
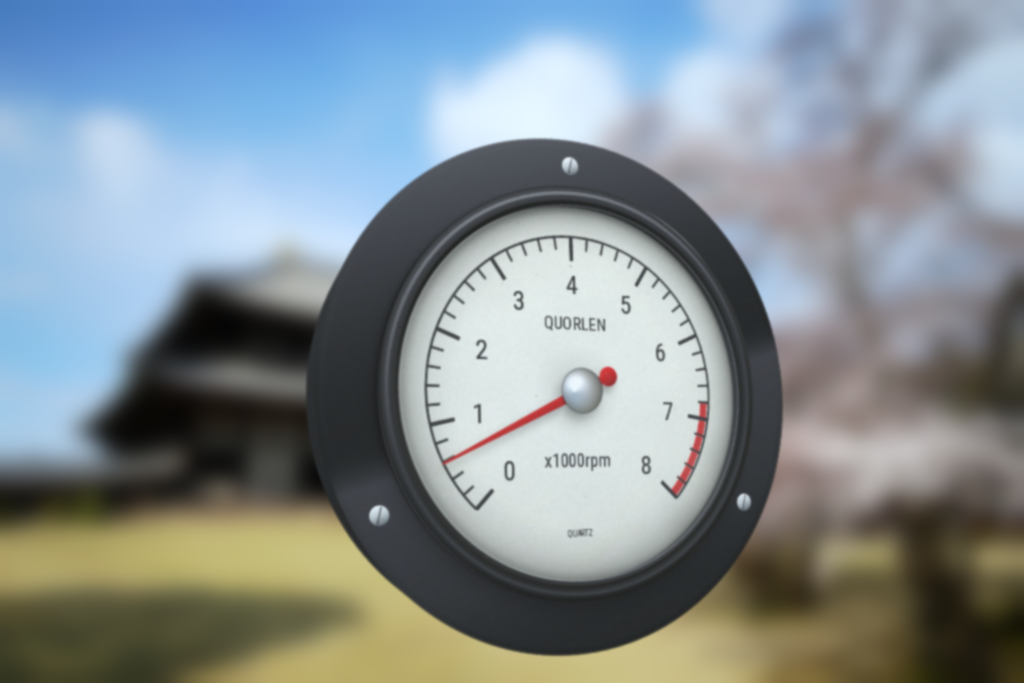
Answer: 600 (rpm)
